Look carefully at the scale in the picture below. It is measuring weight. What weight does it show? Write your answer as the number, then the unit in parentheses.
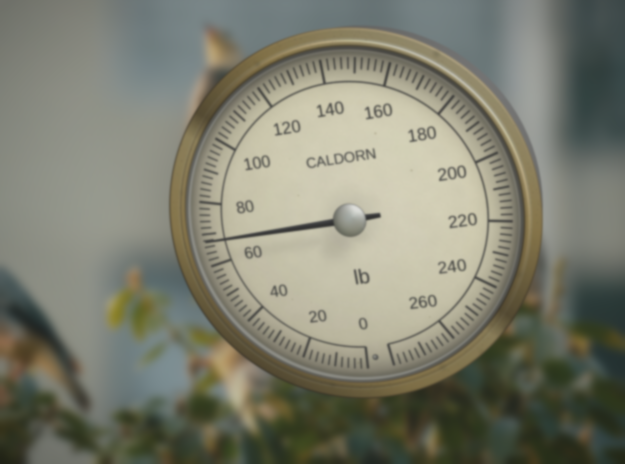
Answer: 68 (lb)
